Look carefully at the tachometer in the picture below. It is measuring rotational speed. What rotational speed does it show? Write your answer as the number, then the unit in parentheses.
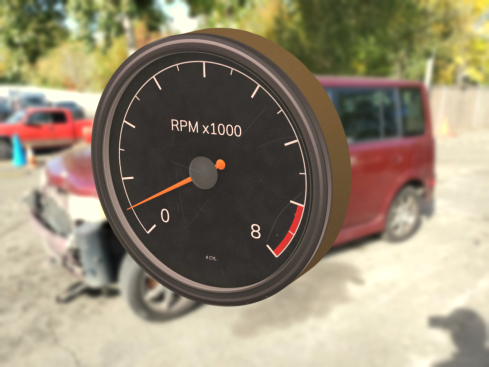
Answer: 500 (rpm)
